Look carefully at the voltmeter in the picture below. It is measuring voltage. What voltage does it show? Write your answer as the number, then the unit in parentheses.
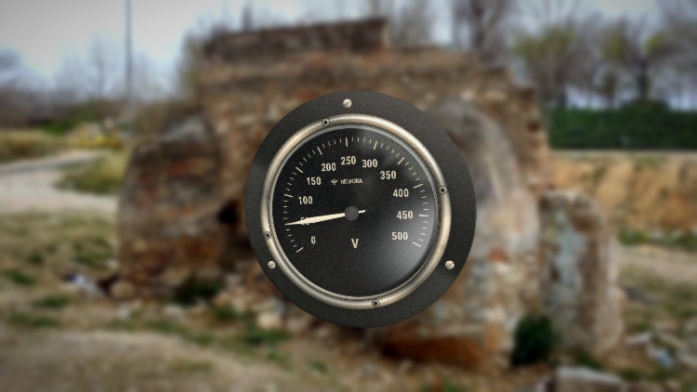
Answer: 50 (V)
